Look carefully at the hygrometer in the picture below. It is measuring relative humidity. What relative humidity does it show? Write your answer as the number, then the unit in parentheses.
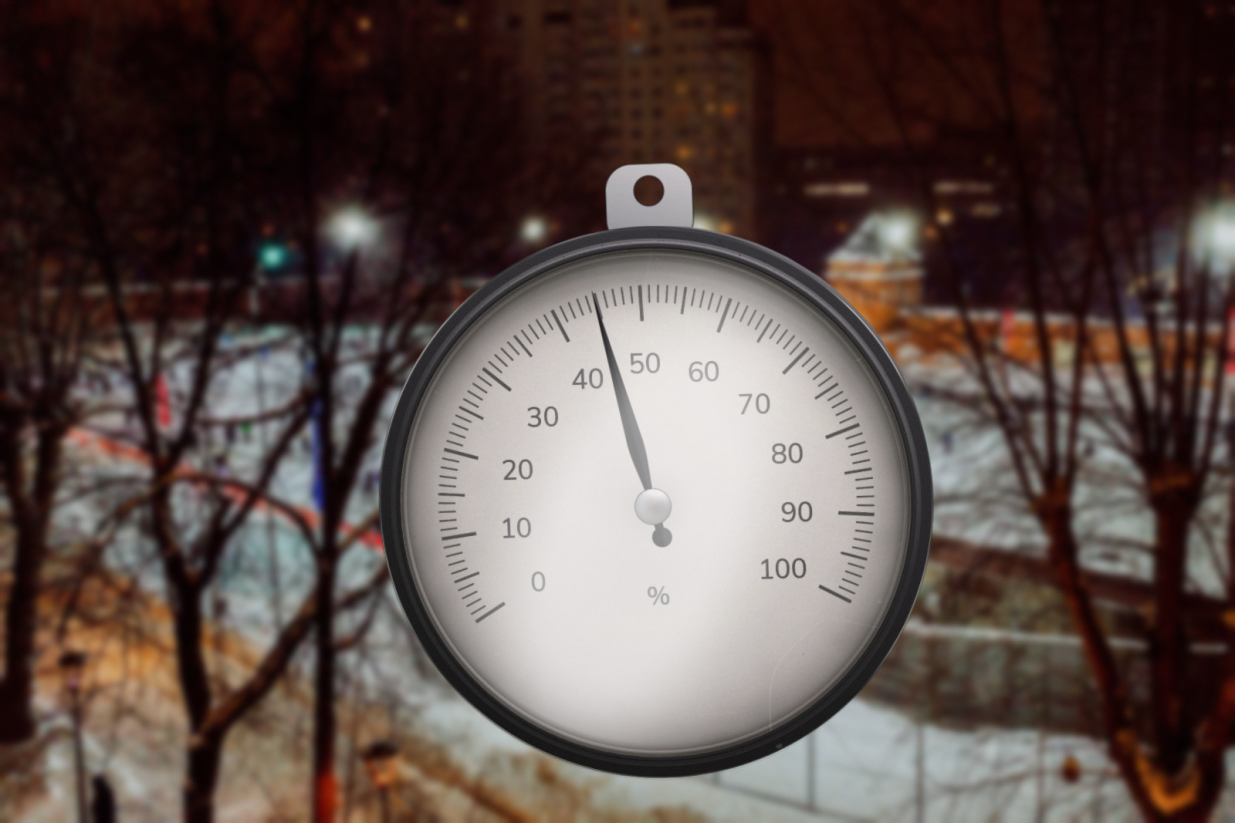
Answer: 45 (%)
